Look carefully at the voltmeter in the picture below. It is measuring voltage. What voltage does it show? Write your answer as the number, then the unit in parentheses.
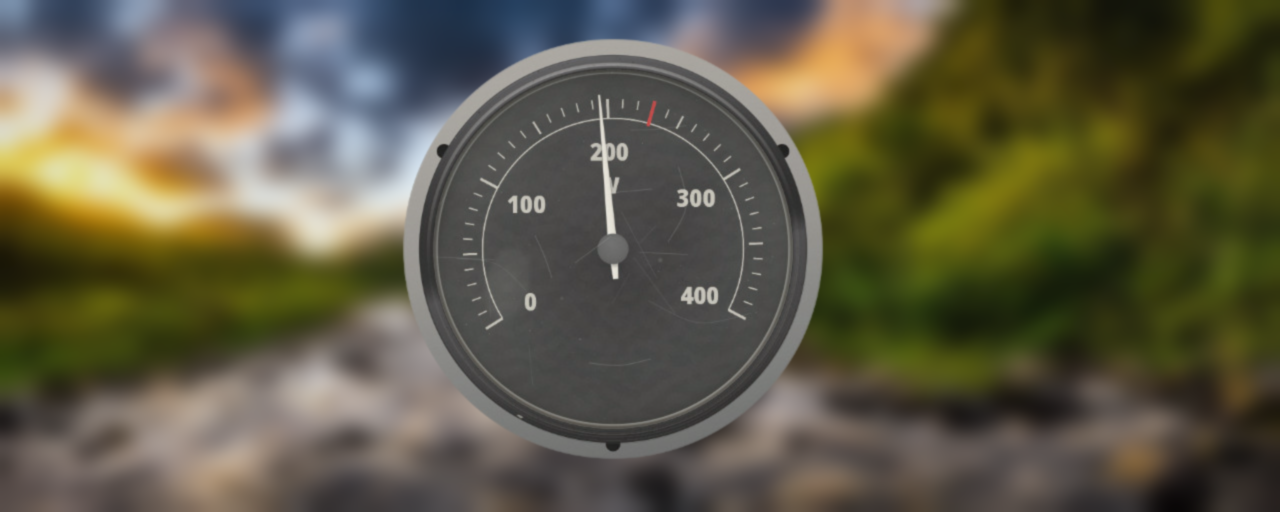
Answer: 195 (V)
